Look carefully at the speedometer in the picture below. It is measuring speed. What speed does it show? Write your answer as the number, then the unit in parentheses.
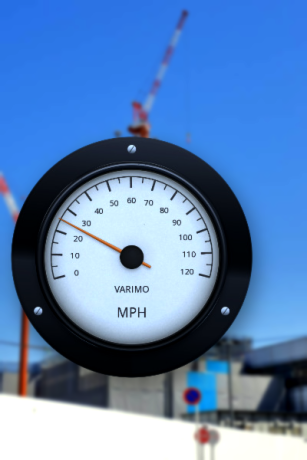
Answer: 25 (mph)
